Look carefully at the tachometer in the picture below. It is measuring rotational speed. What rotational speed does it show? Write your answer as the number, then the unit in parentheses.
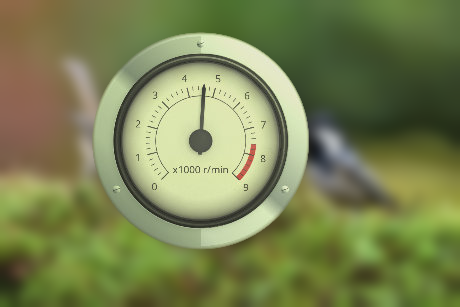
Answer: 4600 (rpm)
